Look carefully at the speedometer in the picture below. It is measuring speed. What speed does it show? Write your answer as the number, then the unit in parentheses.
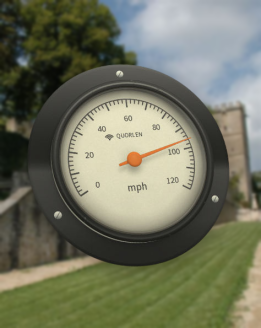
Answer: 96 (mph)
